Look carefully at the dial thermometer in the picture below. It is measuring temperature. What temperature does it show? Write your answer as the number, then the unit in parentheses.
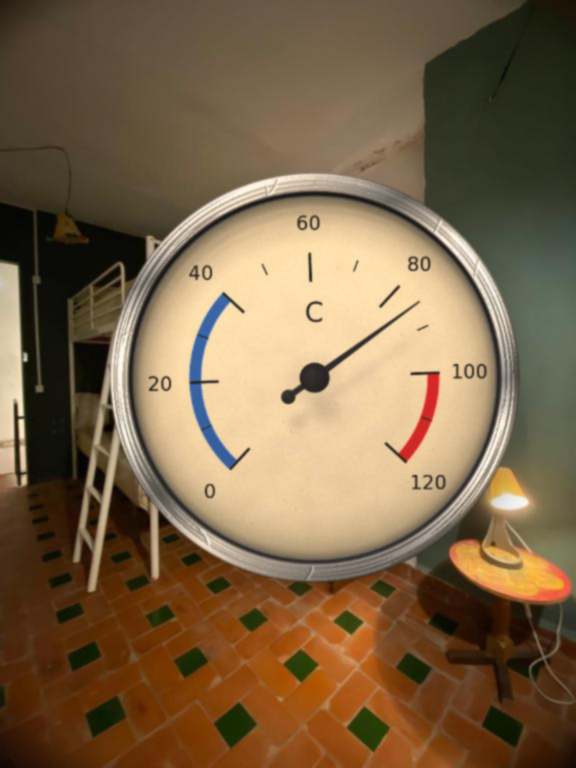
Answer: 85 (°C)
